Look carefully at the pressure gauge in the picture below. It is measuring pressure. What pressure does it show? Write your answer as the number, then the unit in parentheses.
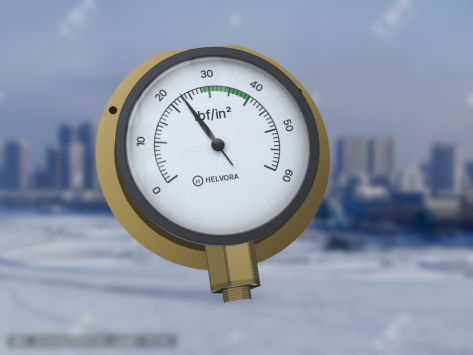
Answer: 23 (psi)
